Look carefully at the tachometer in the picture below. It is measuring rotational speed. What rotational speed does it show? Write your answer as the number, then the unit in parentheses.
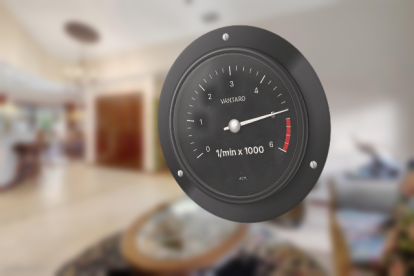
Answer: 5000 (rpm)
